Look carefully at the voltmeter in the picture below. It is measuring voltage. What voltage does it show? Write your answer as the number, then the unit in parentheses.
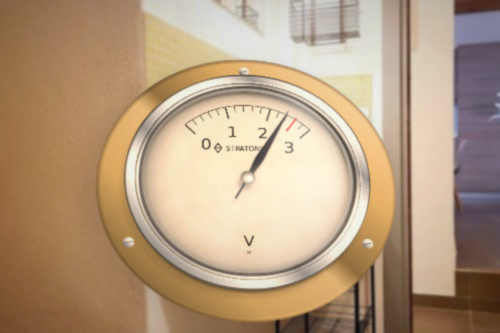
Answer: 2.4 (V)
